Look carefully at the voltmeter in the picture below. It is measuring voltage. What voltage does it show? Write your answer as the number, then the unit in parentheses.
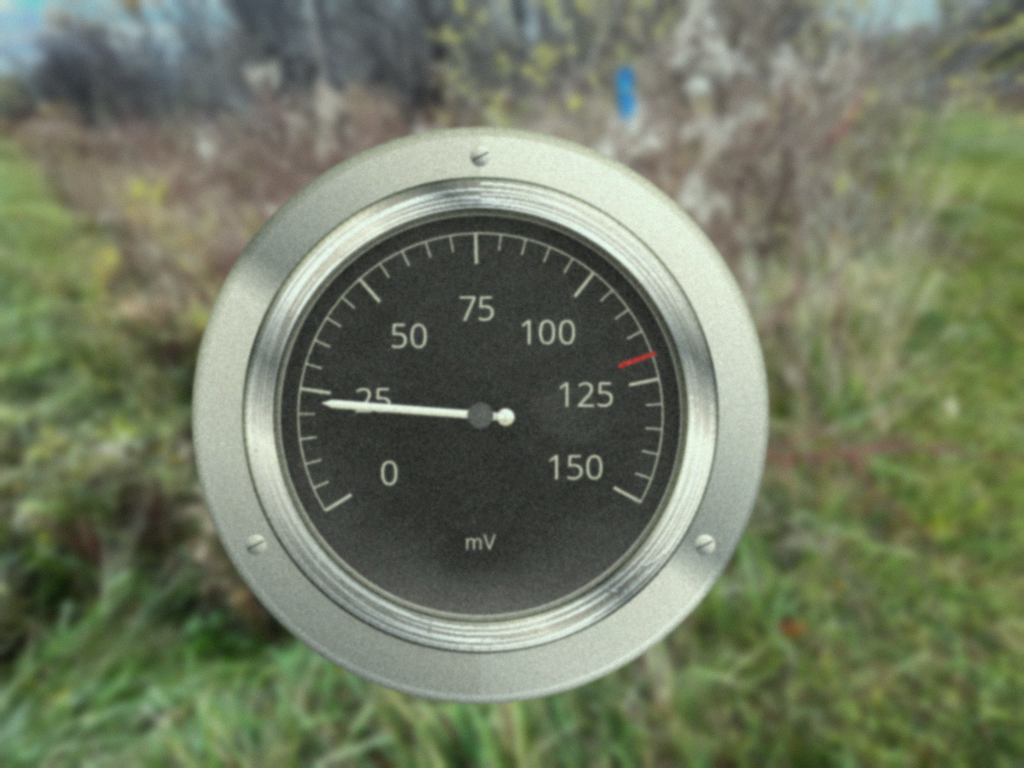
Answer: 22.5 (mV)
